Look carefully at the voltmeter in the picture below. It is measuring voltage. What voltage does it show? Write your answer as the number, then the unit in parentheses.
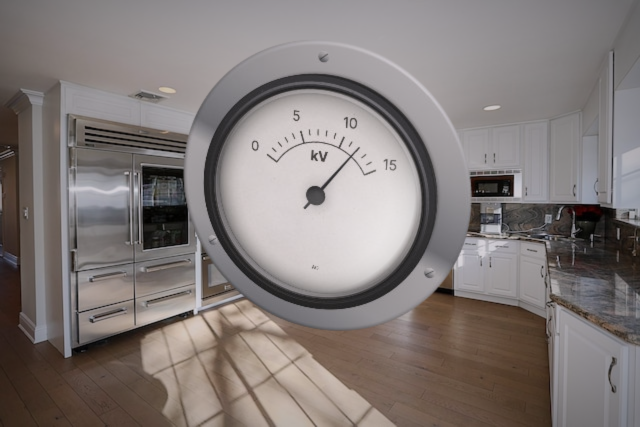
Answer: 12 (kV)
